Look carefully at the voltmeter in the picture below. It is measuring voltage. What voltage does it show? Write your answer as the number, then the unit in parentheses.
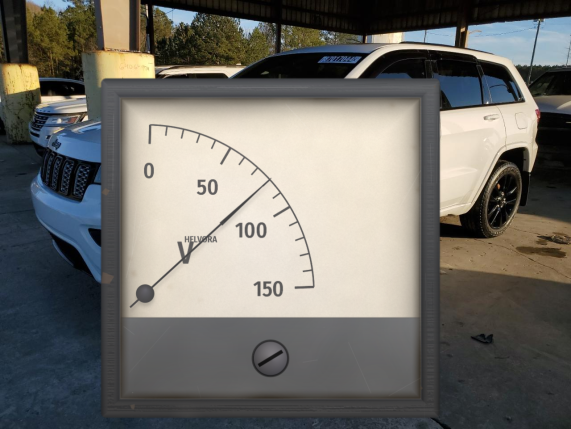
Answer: 80 (V)
